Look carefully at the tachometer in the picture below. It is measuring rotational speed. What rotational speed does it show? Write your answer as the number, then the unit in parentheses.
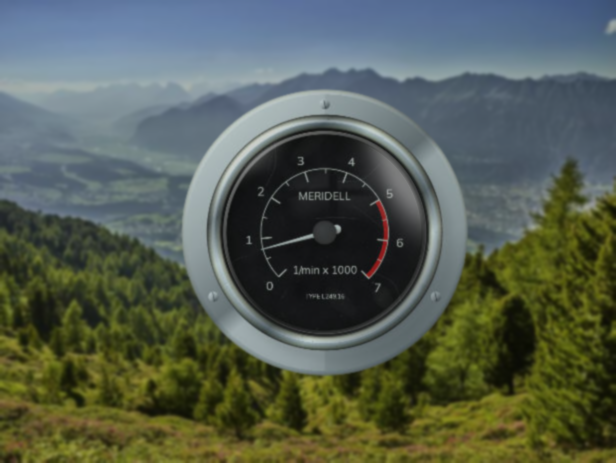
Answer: 750 (rpm)
